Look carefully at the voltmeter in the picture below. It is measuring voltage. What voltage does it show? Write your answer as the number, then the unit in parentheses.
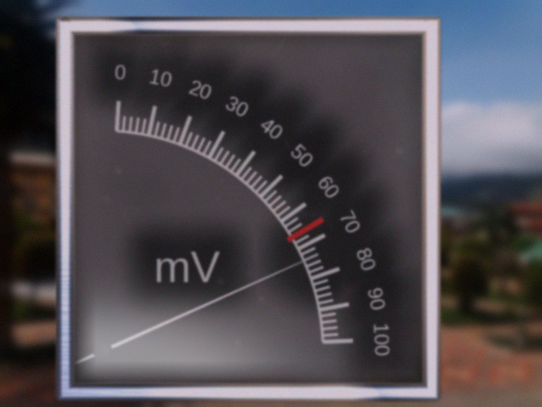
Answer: 74 (mV)
